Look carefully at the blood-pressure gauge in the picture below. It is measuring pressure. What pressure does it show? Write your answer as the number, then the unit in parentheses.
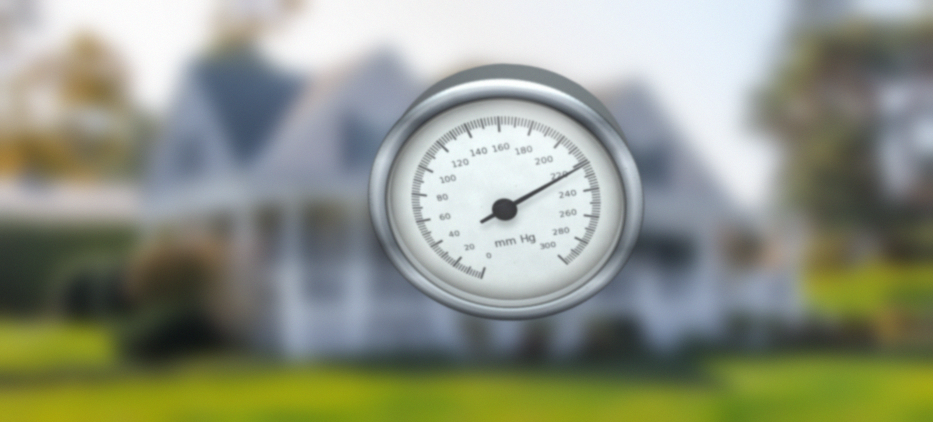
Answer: 220 (mmHg)
